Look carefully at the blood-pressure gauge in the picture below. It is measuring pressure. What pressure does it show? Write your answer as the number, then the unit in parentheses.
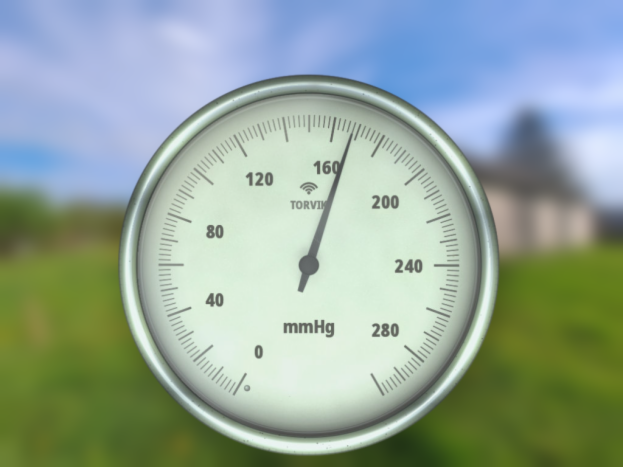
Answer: 168 (mmHg)
